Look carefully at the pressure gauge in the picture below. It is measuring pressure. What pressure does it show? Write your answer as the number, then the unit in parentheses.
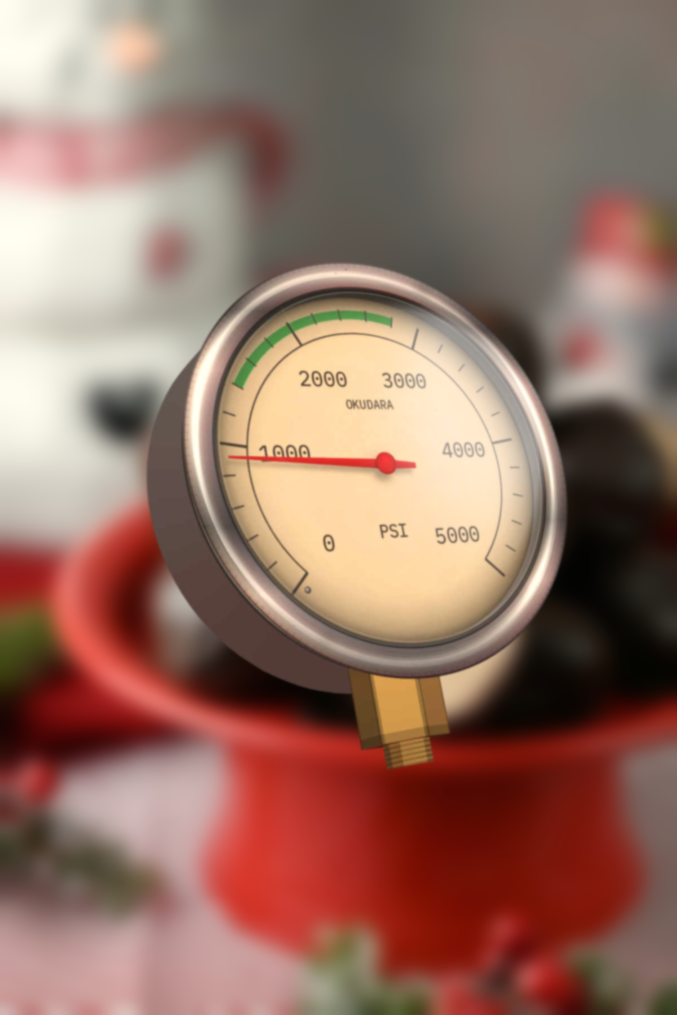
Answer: 900 (psi)
